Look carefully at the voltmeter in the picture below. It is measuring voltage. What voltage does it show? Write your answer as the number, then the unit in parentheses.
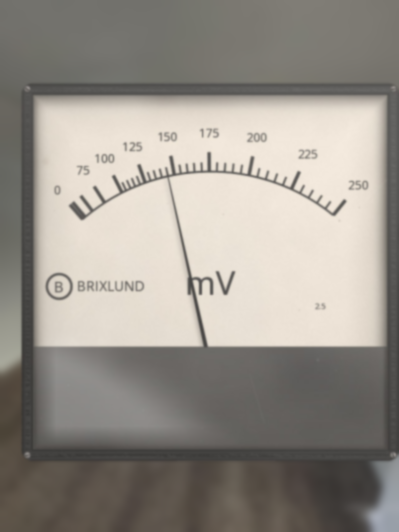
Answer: 145 (mV)
